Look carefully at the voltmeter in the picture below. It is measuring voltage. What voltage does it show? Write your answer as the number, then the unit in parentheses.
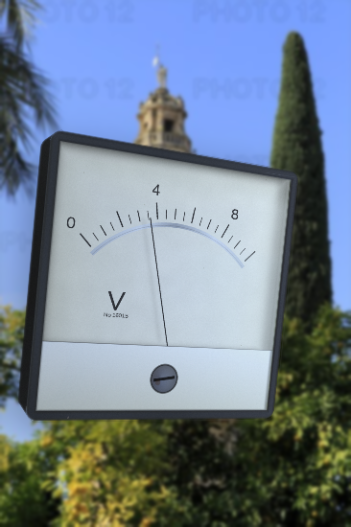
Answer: 3.5 (V)
